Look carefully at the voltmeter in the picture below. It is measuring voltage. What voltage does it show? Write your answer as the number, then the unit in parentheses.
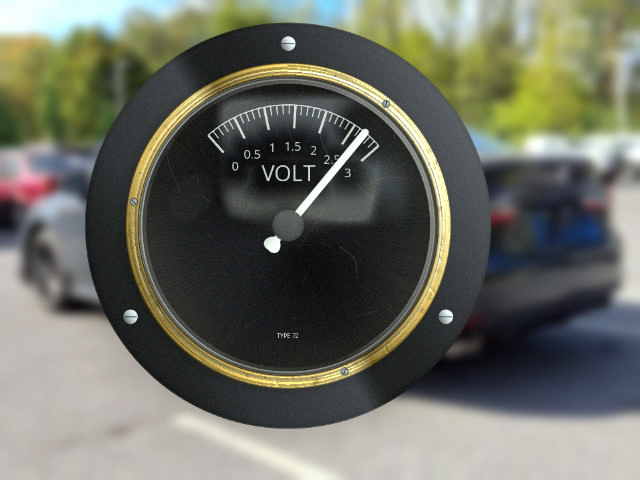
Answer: 2.7 (V)
